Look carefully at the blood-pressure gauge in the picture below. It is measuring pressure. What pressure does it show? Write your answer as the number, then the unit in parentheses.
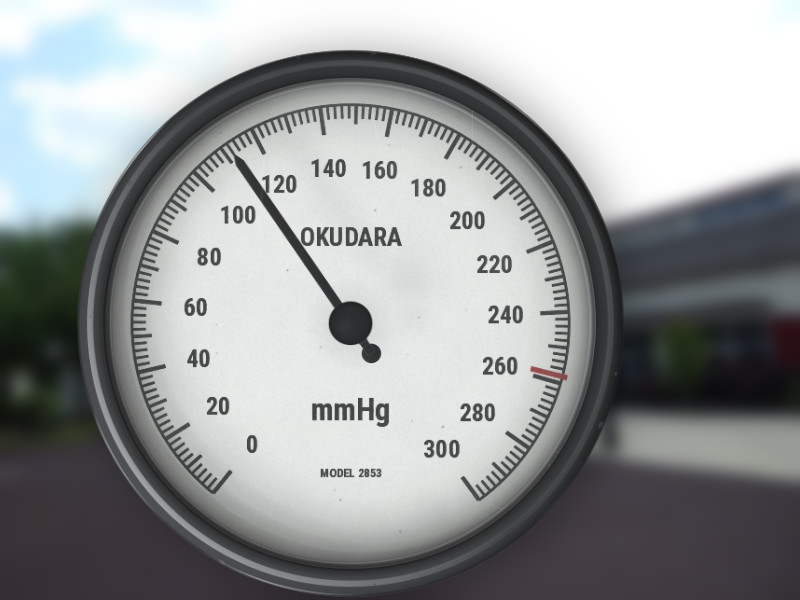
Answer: 112 (mmHg)
